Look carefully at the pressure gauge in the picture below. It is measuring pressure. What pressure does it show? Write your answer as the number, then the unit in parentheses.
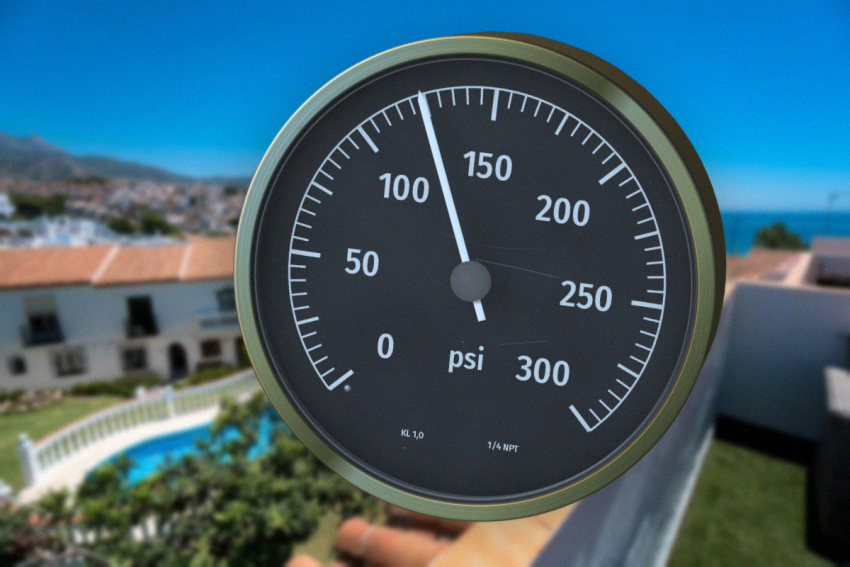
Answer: 125 (psi)
